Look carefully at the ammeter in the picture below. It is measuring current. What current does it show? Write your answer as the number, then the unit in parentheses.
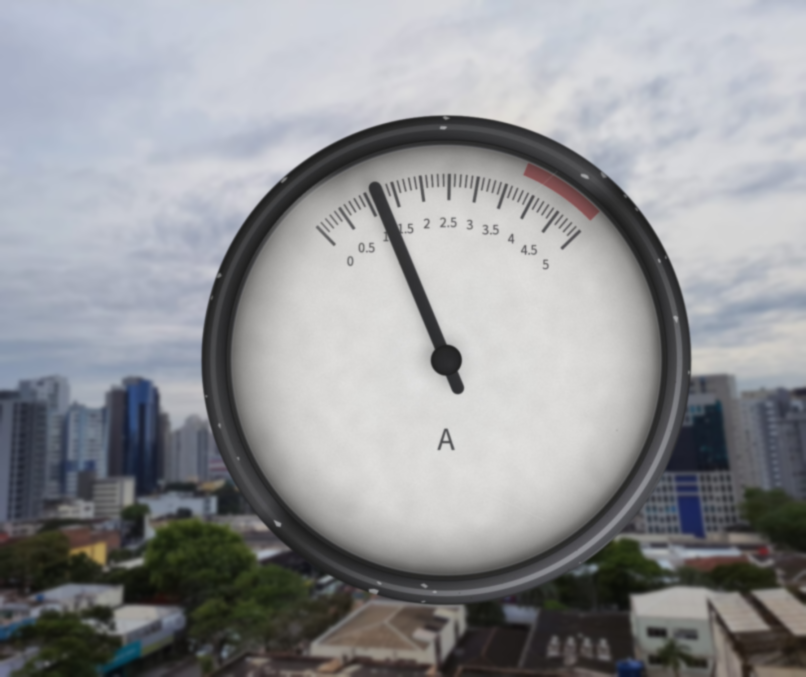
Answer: 1.2 (A)
